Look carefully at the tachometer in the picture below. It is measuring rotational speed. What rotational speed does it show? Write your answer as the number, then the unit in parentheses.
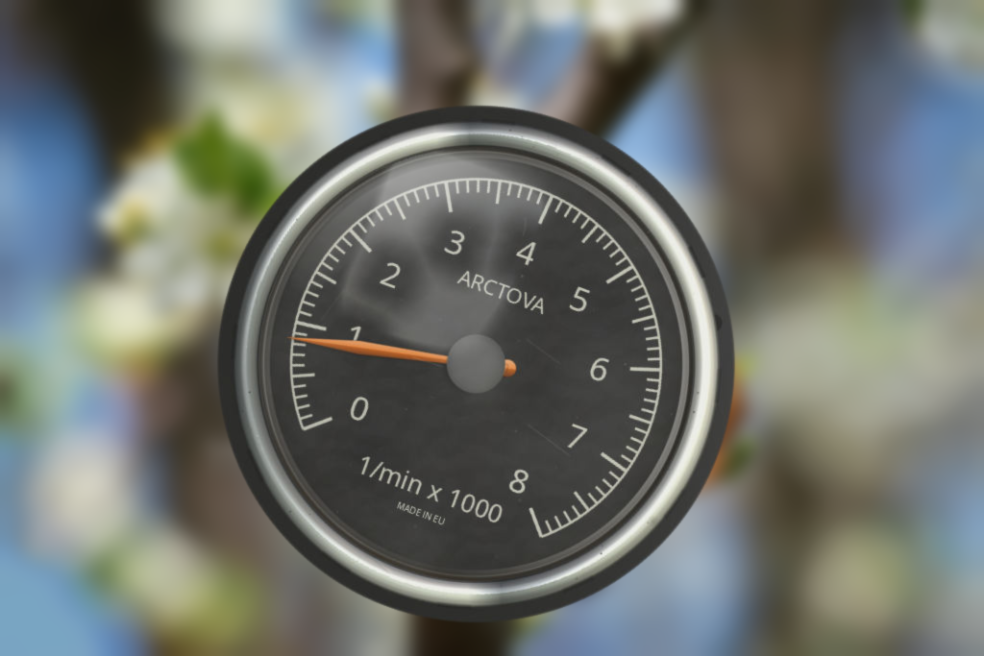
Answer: 850 (rpm)
